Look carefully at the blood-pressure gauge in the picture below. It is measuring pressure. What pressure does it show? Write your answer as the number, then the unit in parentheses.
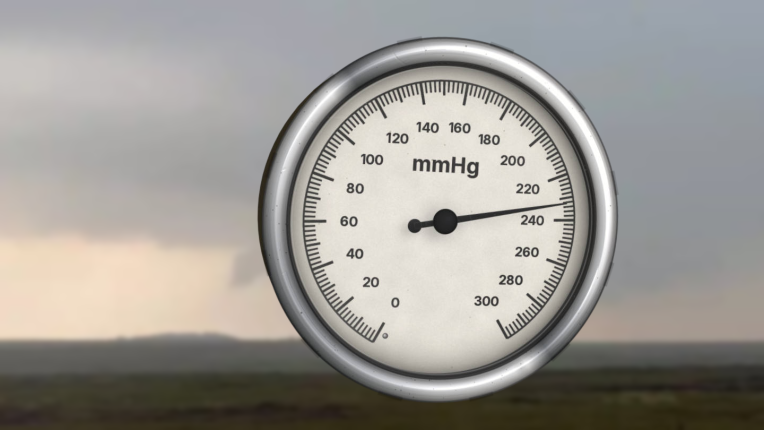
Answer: 232 (mmHg)
